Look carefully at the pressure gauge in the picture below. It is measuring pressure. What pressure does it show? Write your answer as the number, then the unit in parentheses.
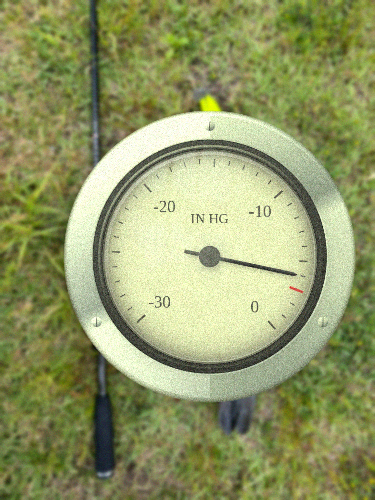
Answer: -4 (inHg)
